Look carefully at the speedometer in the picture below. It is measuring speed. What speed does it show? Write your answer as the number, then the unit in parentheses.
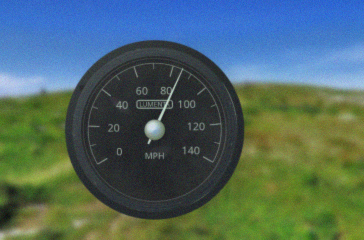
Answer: 85 (mph)
